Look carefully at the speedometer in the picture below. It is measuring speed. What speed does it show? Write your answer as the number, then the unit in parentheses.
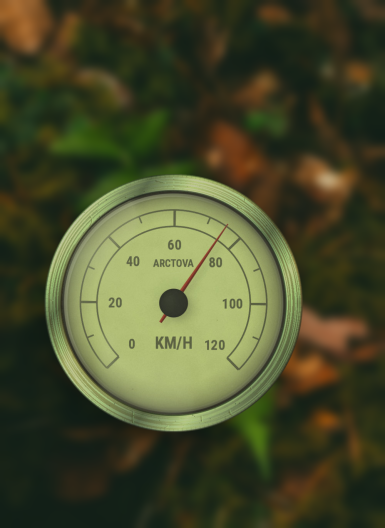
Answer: 75 (km/h)
